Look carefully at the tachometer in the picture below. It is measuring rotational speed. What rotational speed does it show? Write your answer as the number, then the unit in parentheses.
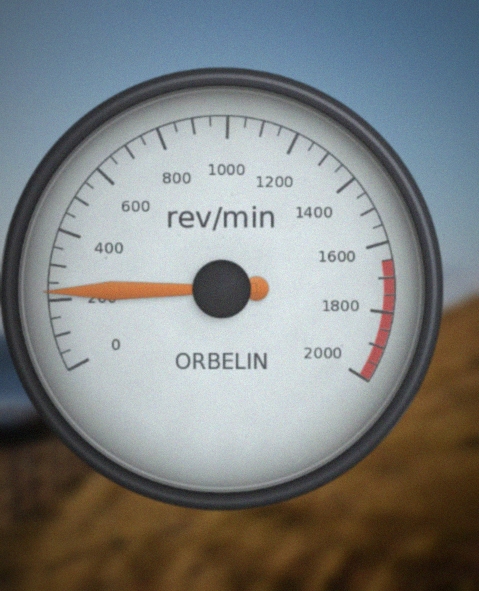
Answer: 225 (rpm)
